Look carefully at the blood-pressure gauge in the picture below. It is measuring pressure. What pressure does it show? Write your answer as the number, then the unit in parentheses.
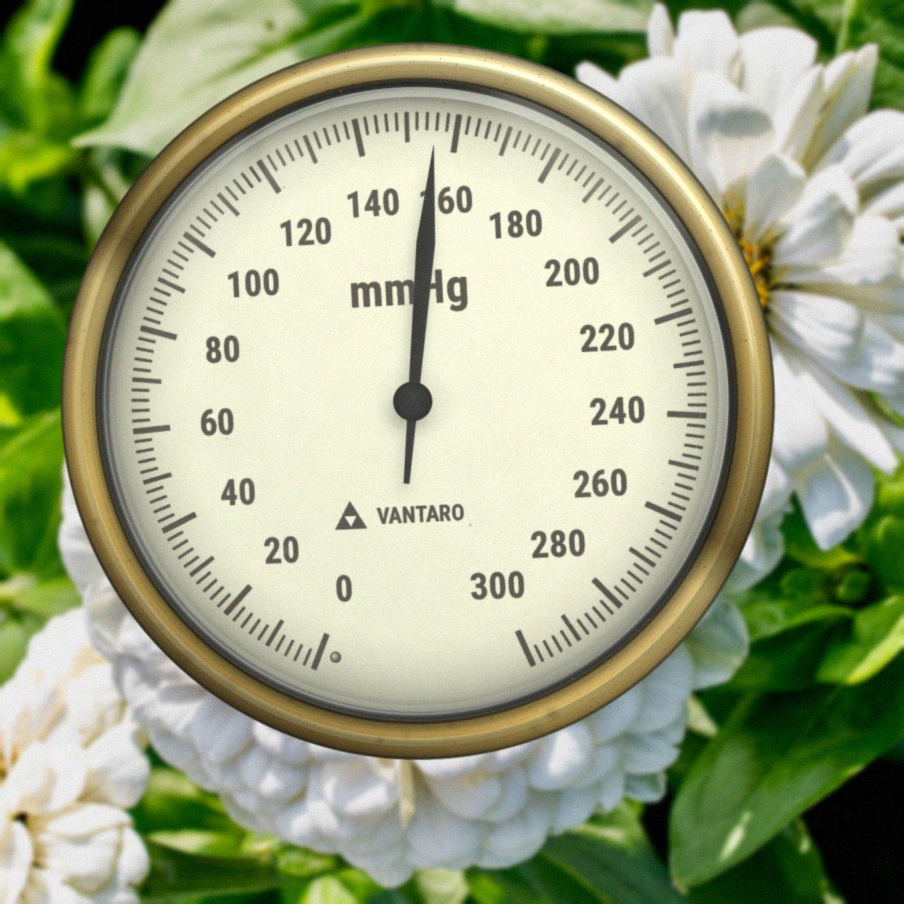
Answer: 156 (mmHg)
